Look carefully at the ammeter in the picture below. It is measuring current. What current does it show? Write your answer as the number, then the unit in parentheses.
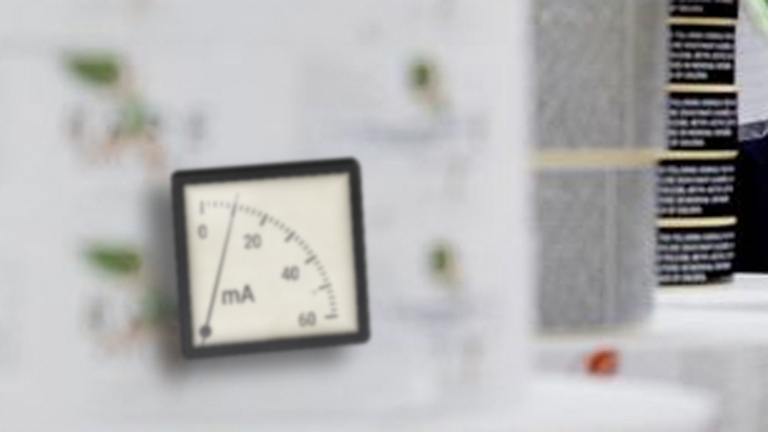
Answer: 10 (mA)
